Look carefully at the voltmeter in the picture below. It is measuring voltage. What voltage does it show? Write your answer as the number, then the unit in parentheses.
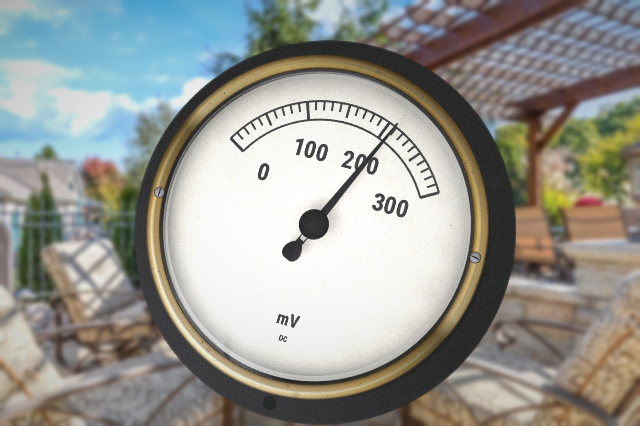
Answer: 210 (mV)
